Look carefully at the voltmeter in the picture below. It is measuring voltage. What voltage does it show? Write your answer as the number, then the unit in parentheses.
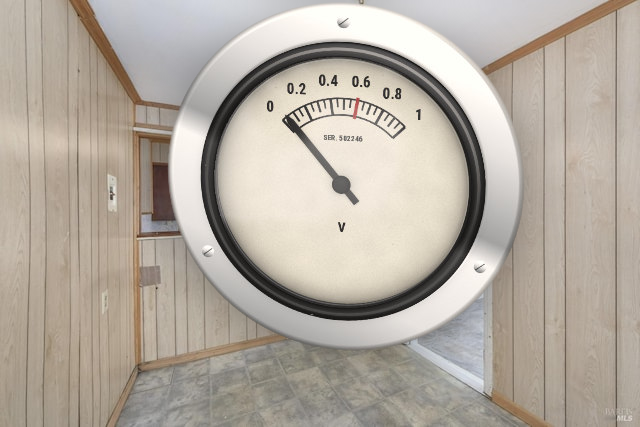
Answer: 0.05 (V)
